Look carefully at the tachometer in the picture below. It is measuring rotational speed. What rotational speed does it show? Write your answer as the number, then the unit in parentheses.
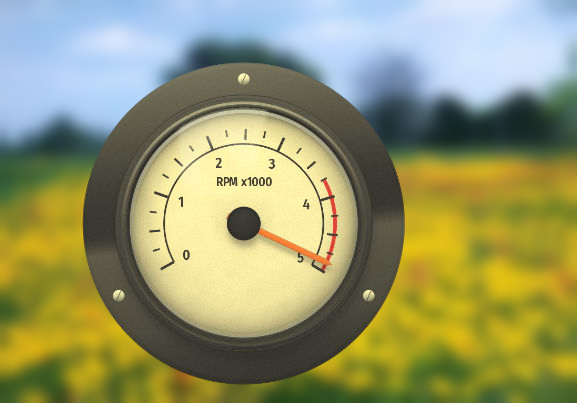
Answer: 4875 (rpm)
